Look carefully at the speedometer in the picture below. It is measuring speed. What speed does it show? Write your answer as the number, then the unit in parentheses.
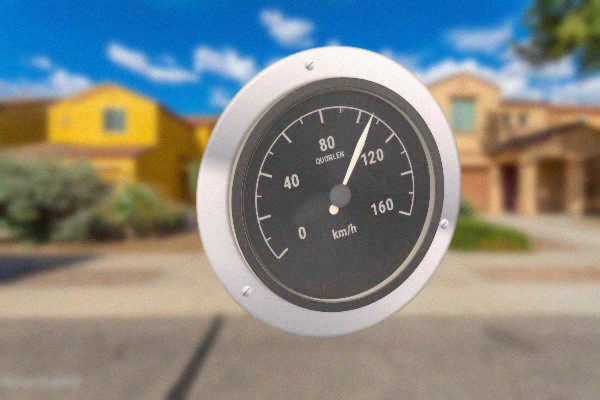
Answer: 105 (km/h)
